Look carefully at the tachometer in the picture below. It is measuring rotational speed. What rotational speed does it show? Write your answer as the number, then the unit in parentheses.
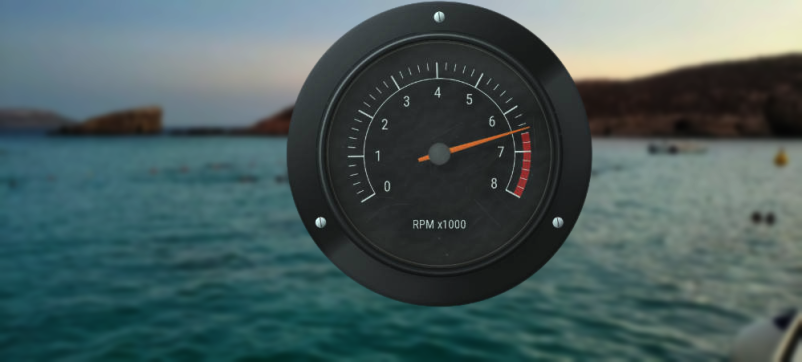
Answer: 6500 (rpm)
